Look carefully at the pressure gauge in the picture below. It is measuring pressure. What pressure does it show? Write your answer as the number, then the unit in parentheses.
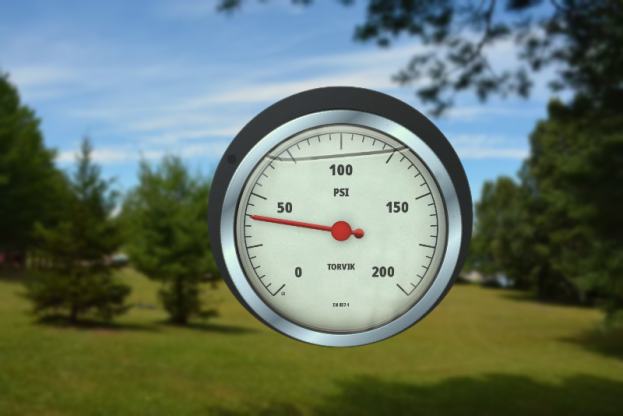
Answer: 40 (psi)
